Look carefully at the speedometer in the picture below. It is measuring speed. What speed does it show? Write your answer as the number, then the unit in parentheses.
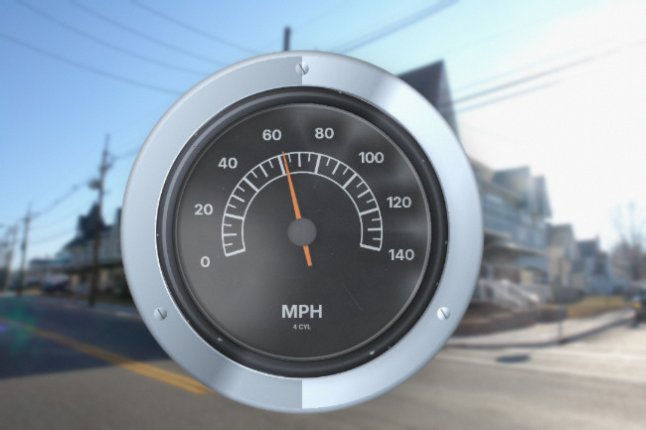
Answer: 62.5 (mph)
